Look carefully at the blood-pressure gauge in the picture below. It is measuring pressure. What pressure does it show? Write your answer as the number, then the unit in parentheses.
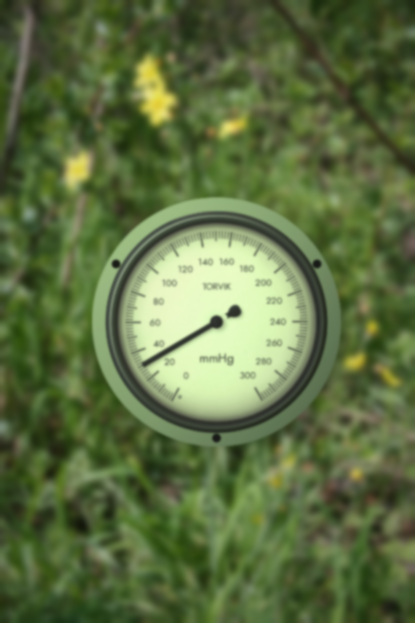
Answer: 30 (mmHg)
